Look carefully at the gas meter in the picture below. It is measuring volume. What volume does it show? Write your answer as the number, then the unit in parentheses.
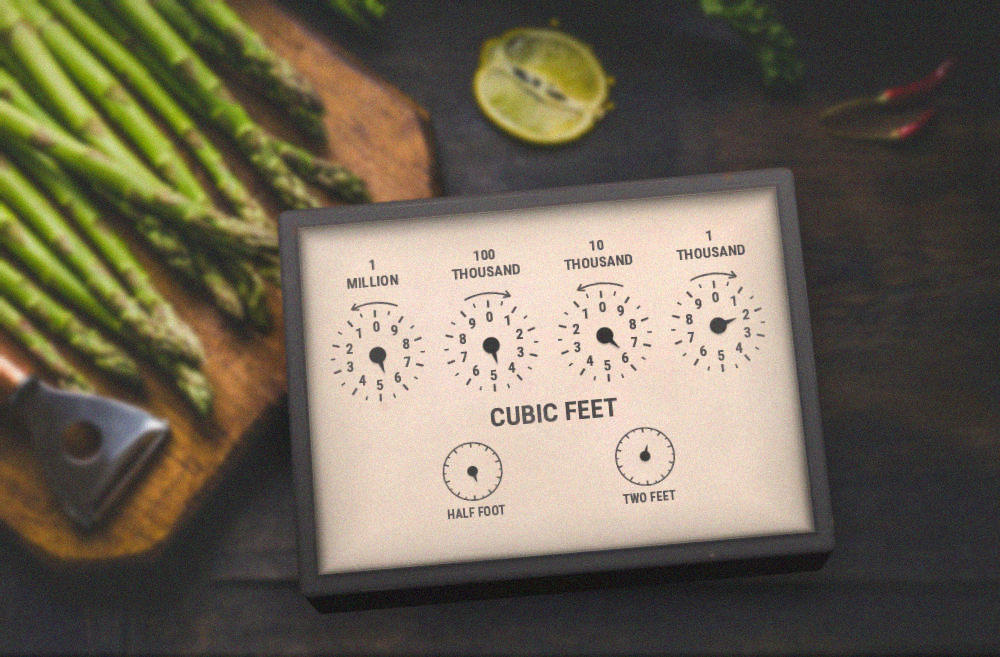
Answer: 546200 (ft³)
